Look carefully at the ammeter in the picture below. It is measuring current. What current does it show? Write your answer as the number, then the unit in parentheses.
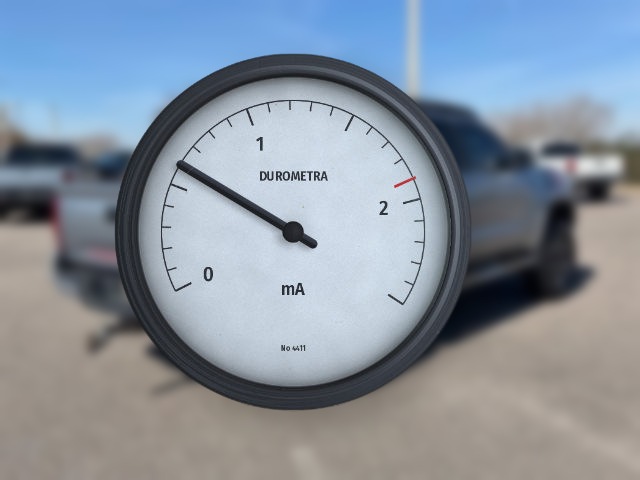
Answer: 0.6 (mA)
